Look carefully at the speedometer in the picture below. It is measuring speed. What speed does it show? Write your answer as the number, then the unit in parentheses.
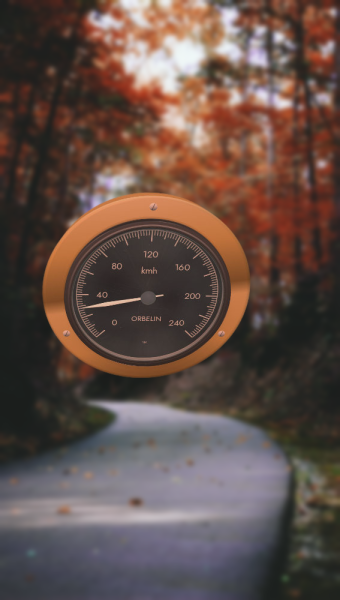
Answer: 30 (km/h)
